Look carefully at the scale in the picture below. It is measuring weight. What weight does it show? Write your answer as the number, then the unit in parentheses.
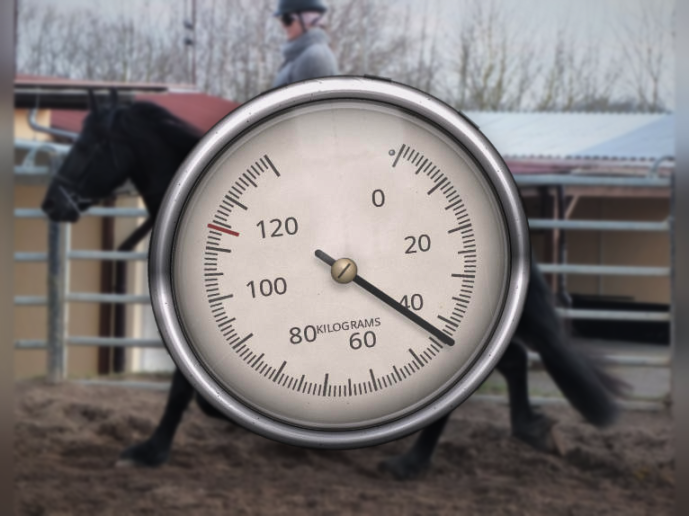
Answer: 43 (kg)
